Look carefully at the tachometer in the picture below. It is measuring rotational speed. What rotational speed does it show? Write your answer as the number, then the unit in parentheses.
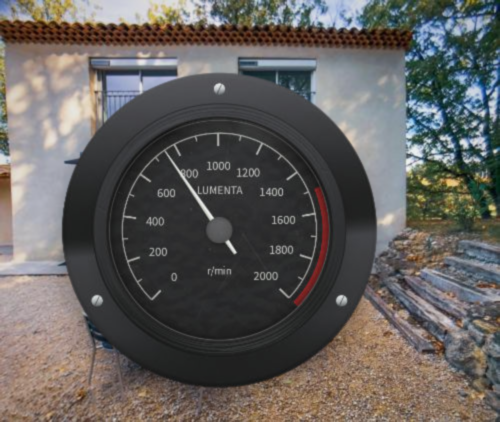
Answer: 750 (rpm)
